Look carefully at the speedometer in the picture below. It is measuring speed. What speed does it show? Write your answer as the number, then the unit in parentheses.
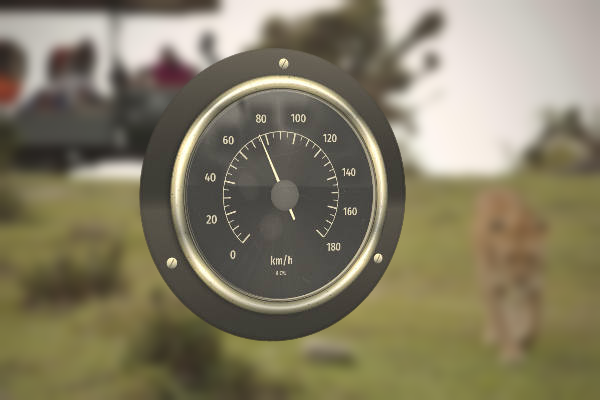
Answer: 75 (km/h)
